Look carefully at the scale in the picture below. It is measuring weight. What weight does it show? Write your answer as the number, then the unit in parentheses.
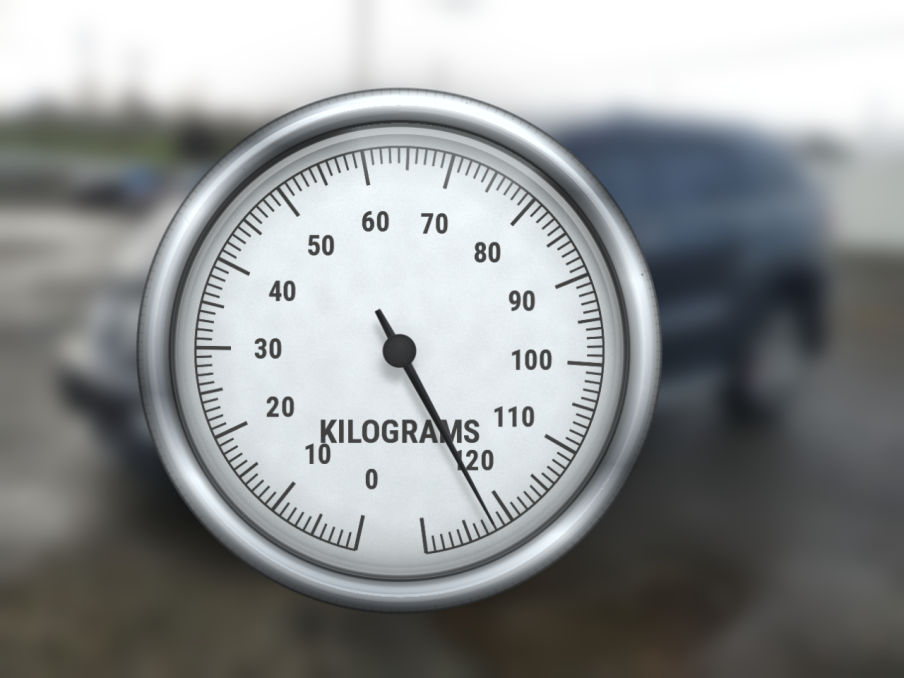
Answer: 122 (kg)
